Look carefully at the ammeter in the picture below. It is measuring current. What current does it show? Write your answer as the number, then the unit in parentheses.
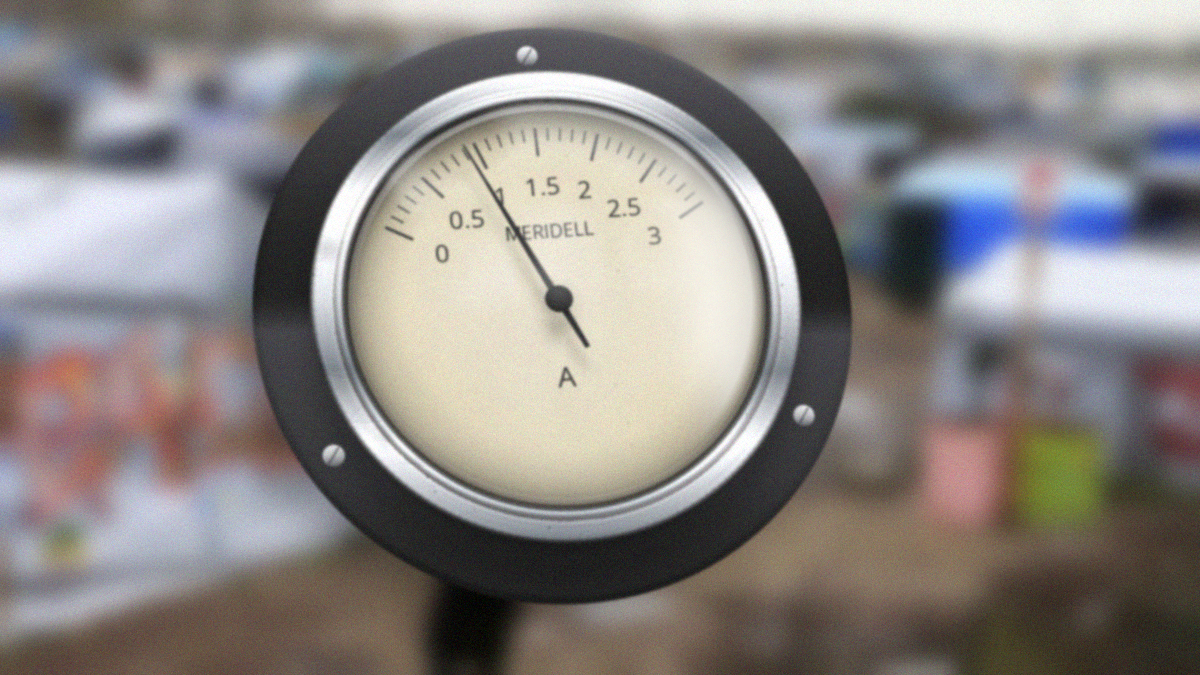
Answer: 0.9 (A)
